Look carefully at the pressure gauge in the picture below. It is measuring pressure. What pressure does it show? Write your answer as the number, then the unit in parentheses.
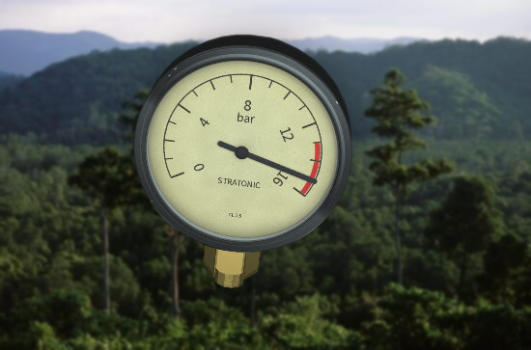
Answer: 15 (bar)
